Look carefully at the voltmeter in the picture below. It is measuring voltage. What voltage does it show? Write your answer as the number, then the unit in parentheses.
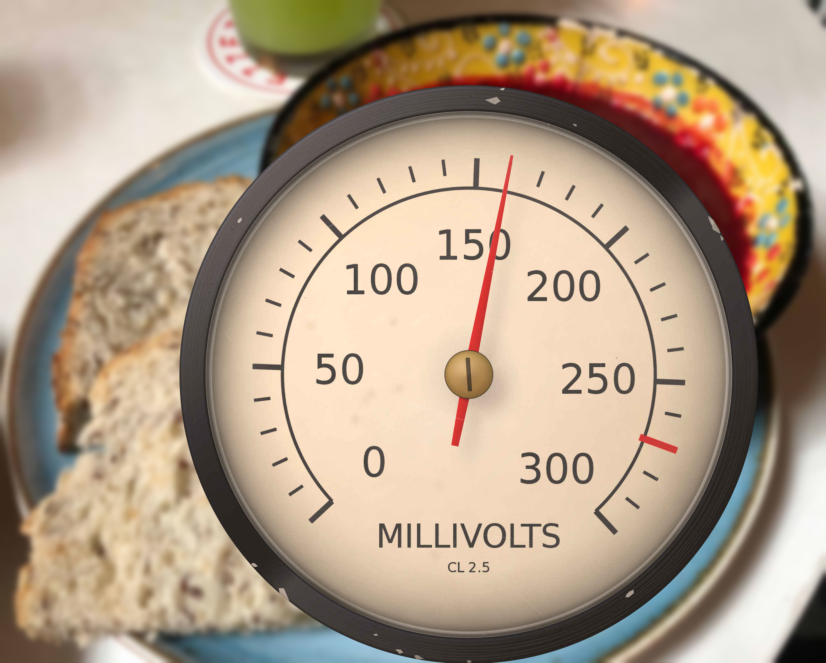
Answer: 160 (mV)
